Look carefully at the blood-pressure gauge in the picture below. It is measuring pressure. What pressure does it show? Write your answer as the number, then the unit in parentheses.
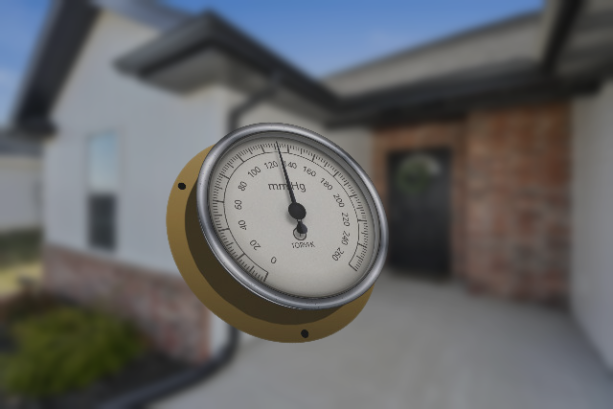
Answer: 130 (mmHg)
